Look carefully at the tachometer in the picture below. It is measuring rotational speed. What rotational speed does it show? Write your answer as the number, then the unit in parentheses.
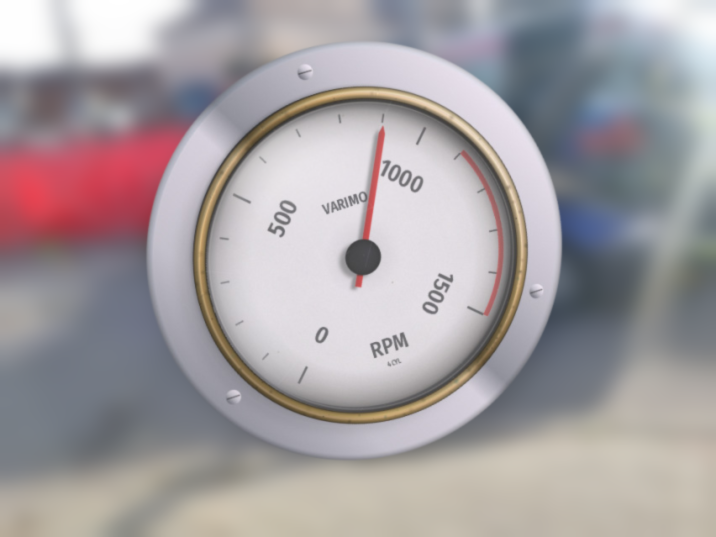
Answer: 900 (rpm)
